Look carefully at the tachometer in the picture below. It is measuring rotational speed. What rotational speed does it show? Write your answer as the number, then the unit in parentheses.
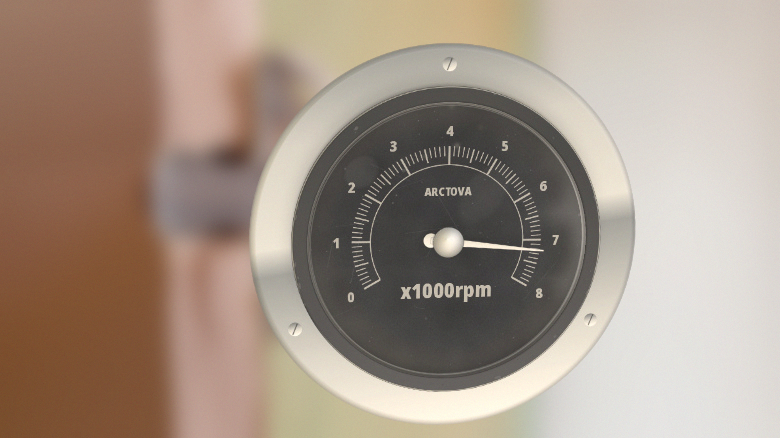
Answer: 7200 (rpm)
